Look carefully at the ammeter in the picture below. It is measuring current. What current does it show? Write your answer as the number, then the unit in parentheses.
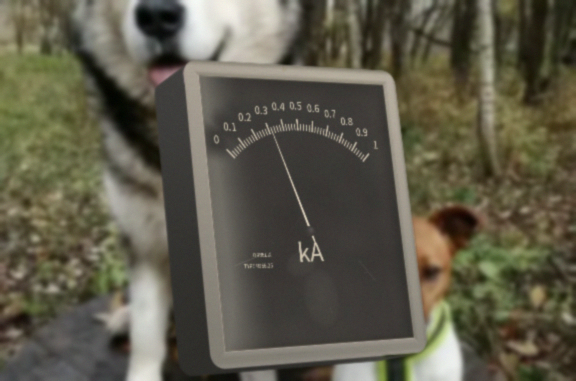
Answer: 0.3 (kA)
